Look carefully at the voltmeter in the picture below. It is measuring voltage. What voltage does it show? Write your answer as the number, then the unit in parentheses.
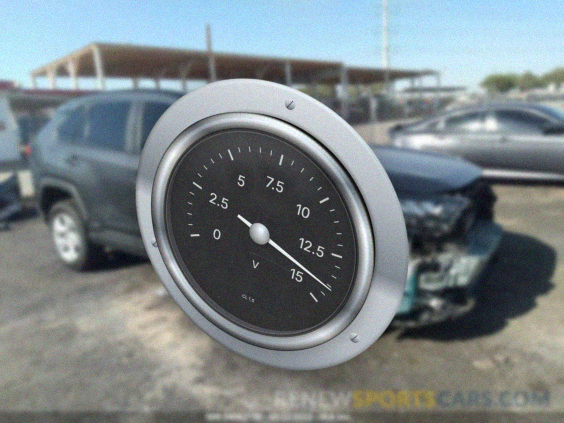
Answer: 14 (V)
